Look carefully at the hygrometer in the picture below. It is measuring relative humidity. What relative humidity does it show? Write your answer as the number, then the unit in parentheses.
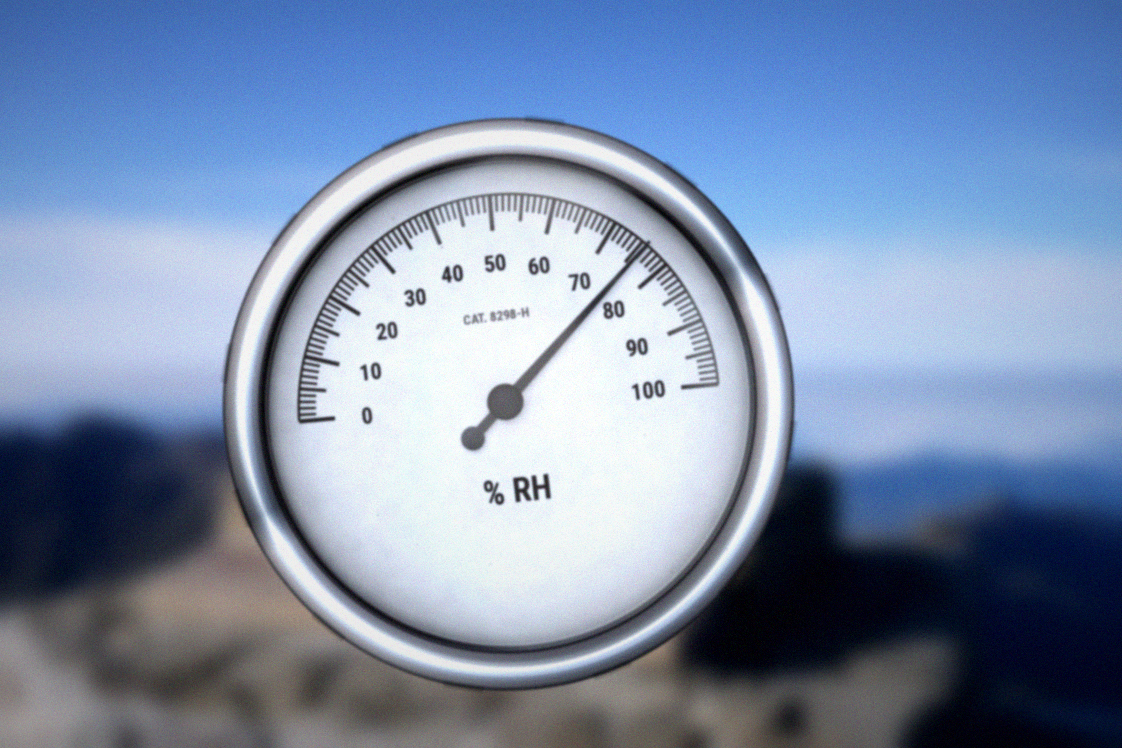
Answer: 76 (%)
